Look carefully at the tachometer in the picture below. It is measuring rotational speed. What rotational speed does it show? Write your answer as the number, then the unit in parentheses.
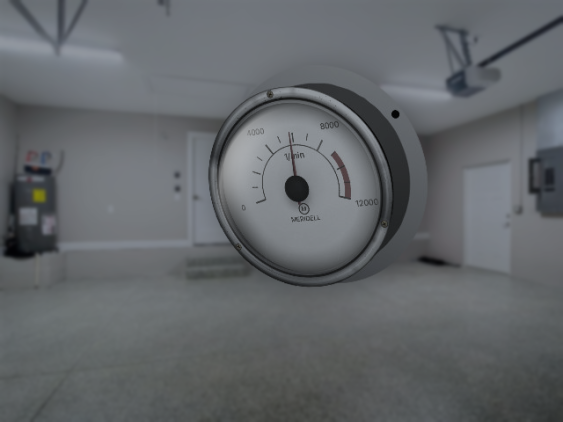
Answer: 6000 (rpm)
